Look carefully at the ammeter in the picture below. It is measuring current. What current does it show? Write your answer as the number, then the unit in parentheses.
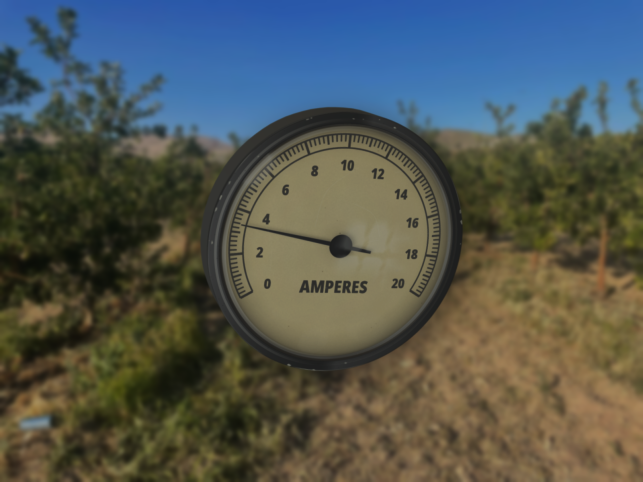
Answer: 3.4 (A)
